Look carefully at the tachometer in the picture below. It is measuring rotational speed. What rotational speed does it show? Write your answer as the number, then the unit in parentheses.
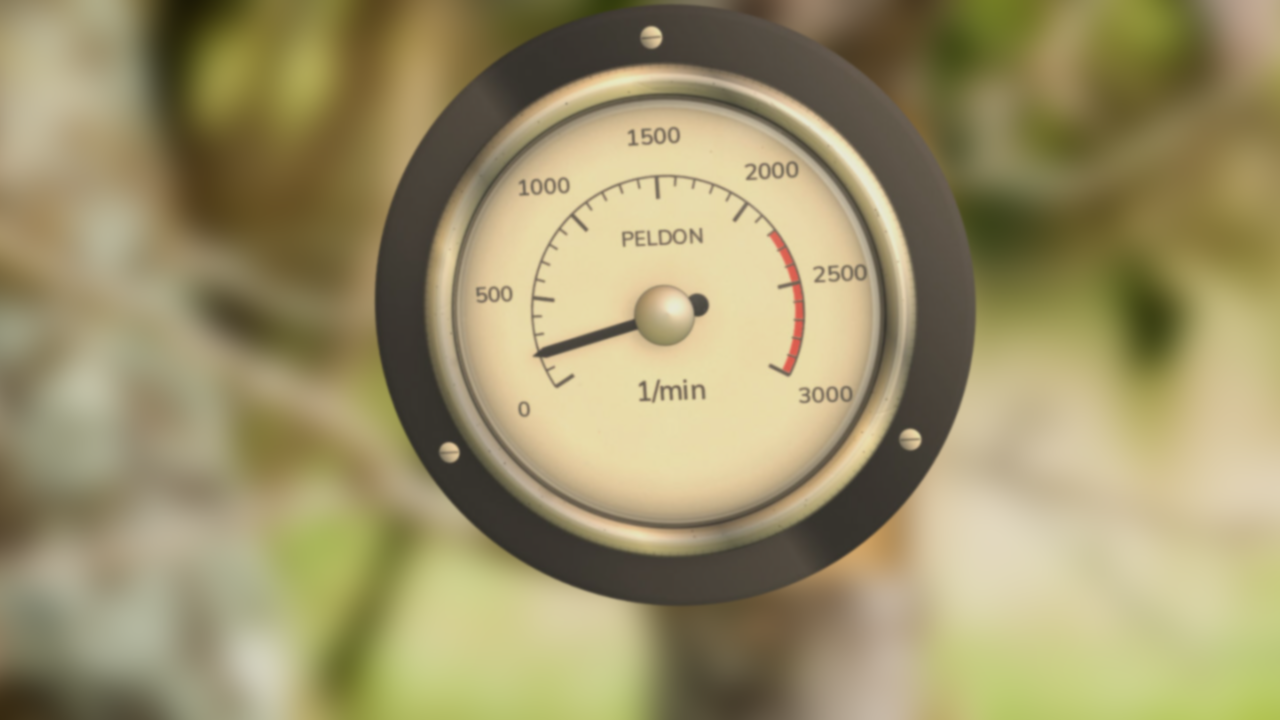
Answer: 200 (rpm)
